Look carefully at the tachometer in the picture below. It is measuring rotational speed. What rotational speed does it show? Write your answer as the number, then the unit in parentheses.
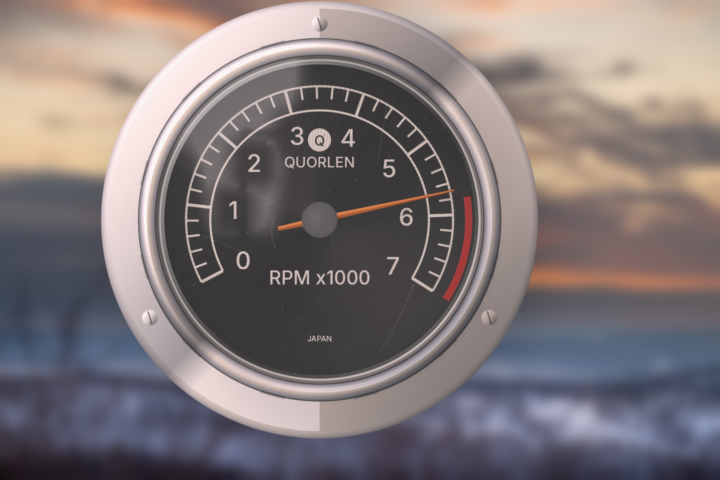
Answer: 5700 (rpm)
